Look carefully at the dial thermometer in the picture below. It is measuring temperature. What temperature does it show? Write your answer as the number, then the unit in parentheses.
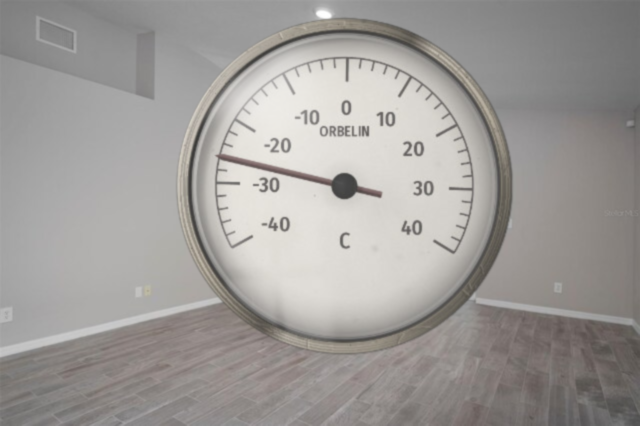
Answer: -26 (°C)
